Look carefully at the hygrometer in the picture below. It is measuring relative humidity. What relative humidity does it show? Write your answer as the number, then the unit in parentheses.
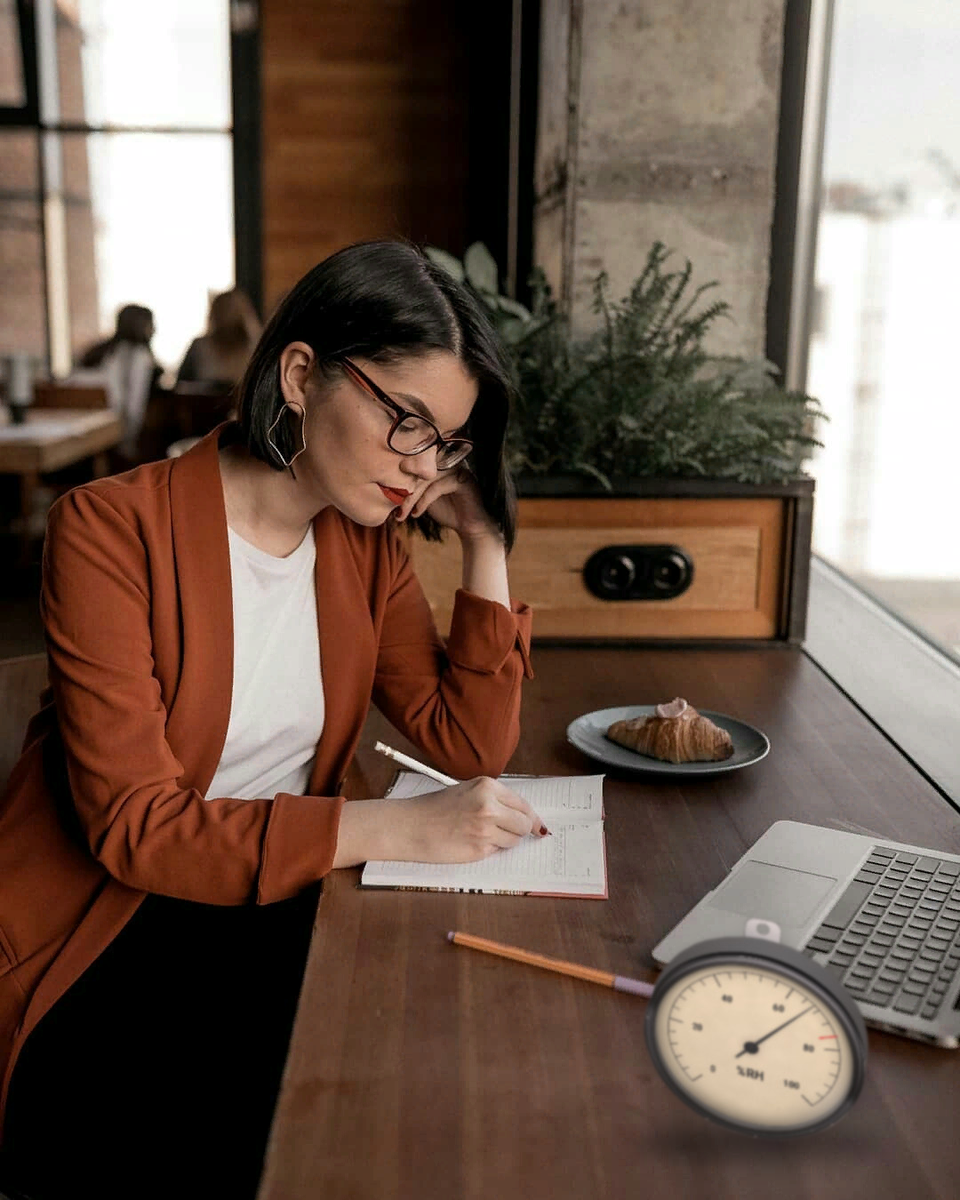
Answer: 66 (%)
